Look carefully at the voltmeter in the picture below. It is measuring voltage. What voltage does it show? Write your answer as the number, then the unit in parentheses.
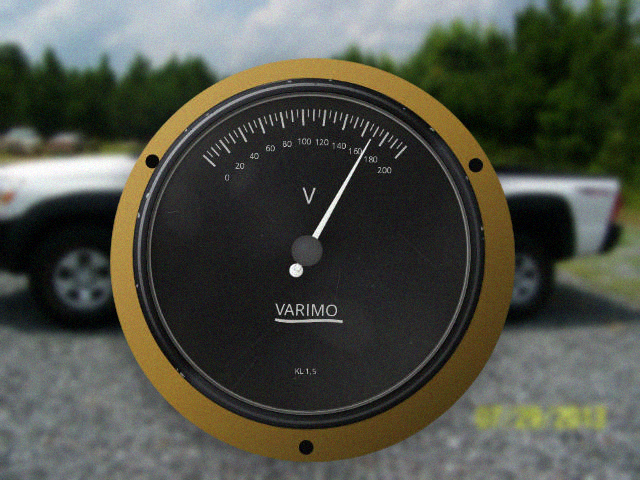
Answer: 170 (V)
